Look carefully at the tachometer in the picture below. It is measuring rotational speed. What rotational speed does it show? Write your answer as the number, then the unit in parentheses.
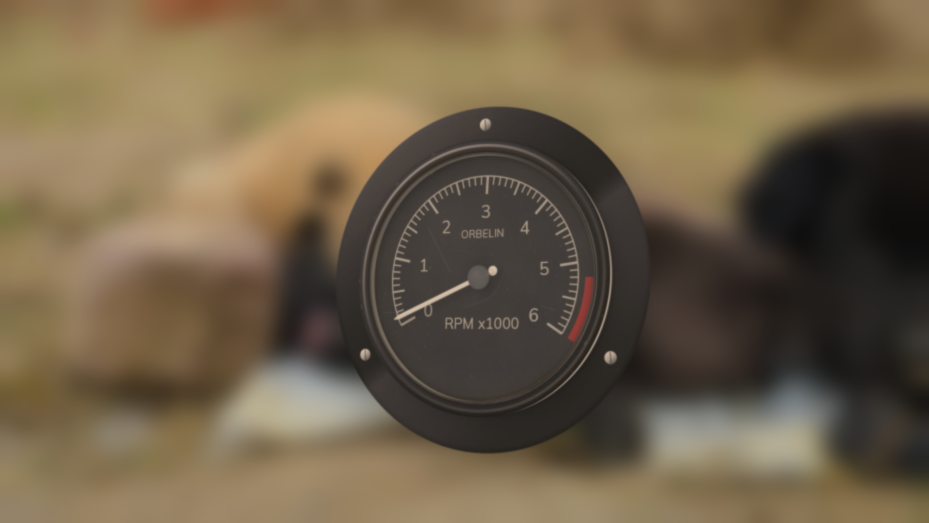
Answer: 100 (rpm)
